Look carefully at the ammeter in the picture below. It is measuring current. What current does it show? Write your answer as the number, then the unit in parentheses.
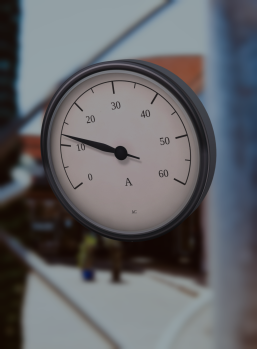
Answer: 12.5 (A)
